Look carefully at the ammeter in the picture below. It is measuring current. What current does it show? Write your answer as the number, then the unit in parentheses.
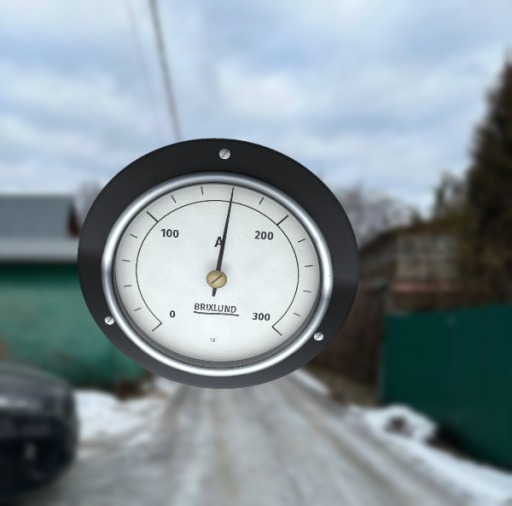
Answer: 160 (A)
